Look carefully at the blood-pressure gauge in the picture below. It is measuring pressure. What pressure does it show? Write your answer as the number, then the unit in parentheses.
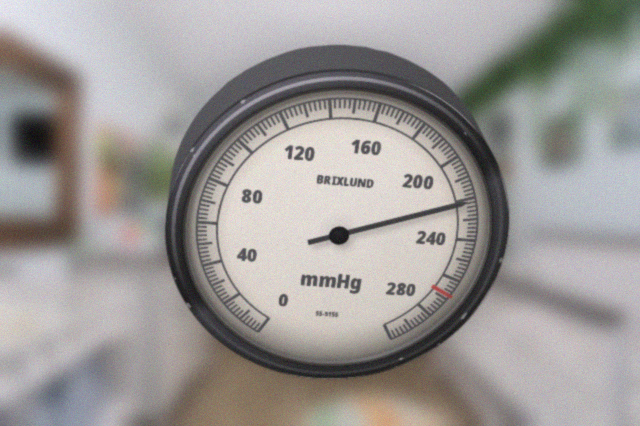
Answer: 220 (mmHg)
